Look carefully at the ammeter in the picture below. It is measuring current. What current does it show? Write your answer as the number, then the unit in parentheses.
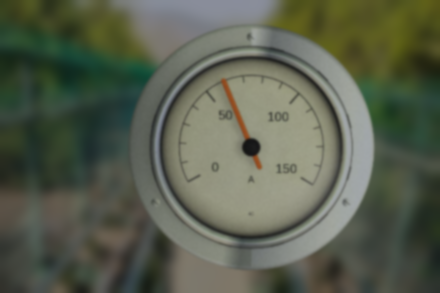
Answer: 60 (A)
